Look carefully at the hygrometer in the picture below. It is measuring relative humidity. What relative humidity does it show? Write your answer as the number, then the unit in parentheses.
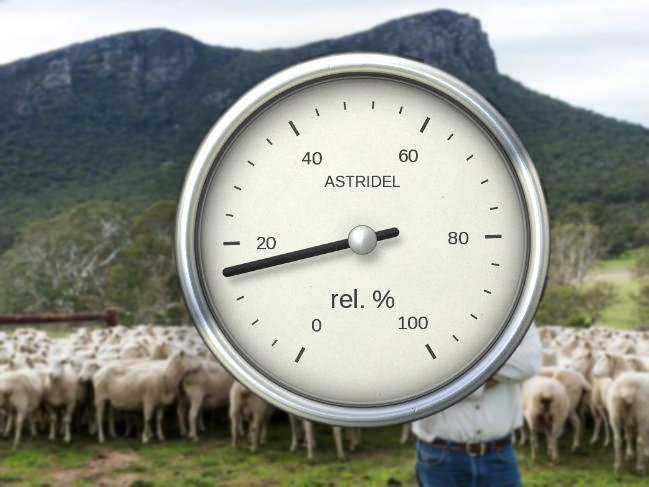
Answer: 16 (%)
